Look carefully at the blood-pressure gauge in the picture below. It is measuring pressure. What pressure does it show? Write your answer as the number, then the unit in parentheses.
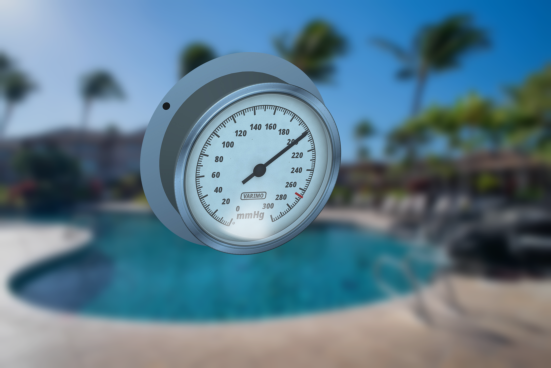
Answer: 200 (mmHg)
